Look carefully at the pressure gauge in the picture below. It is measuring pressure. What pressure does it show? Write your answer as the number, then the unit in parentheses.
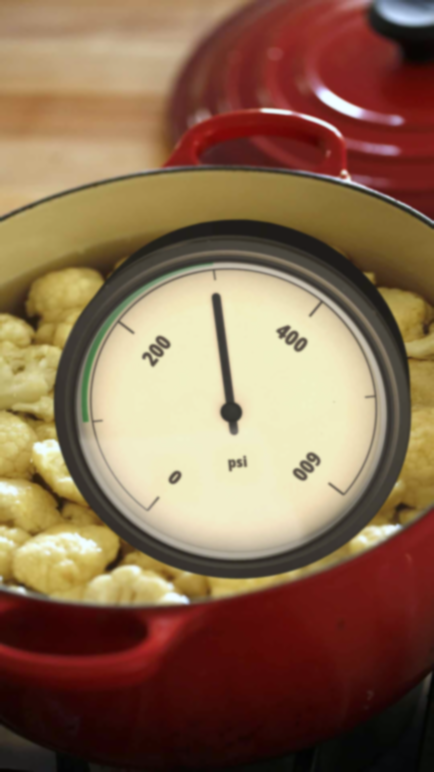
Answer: 300 (psi)
